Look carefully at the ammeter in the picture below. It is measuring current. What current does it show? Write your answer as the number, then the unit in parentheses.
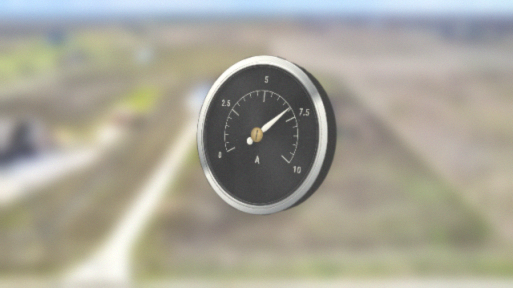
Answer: 7 (A)
